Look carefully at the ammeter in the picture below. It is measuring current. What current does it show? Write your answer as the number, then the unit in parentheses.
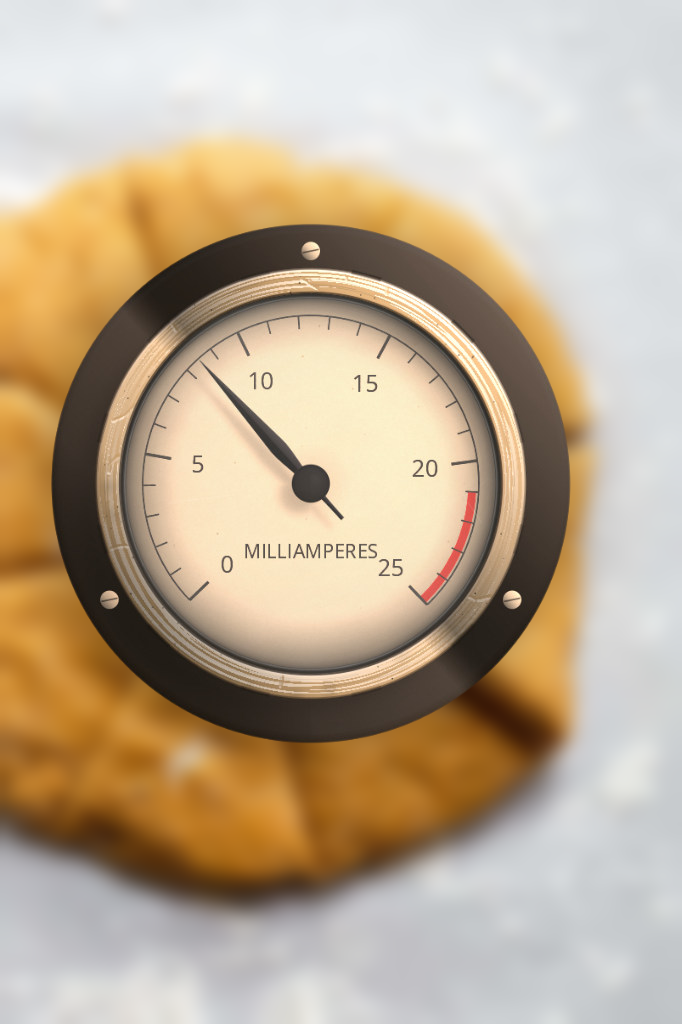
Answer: 8.5 (mA)
